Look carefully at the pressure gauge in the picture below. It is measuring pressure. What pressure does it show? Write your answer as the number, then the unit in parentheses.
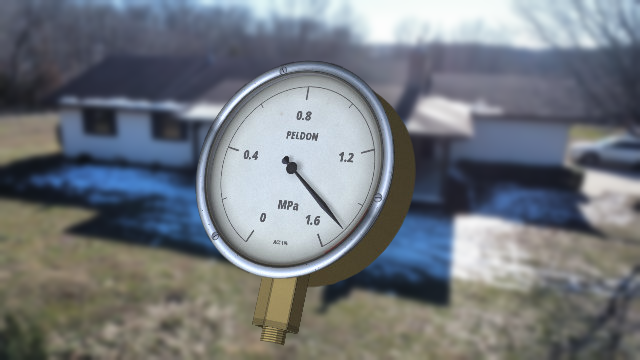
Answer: 1.5 (MPa)
